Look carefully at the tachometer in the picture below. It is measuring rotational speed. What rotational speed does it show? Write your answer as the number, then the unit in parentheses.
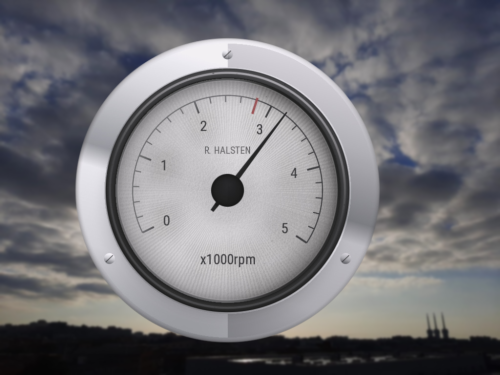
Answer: 3200 (rpm)
